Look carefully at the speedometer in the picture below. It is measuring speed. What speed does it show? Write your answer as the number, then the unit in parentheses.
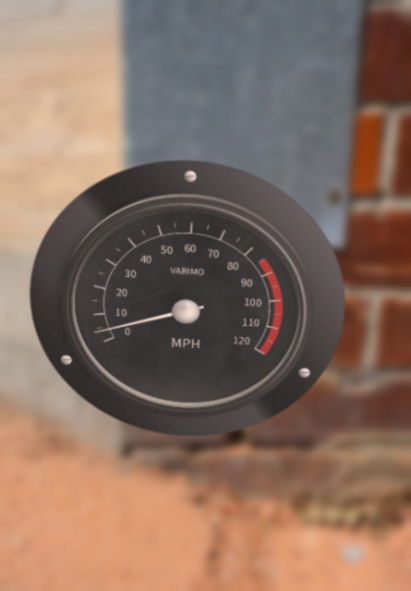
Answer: 5 (mph)
